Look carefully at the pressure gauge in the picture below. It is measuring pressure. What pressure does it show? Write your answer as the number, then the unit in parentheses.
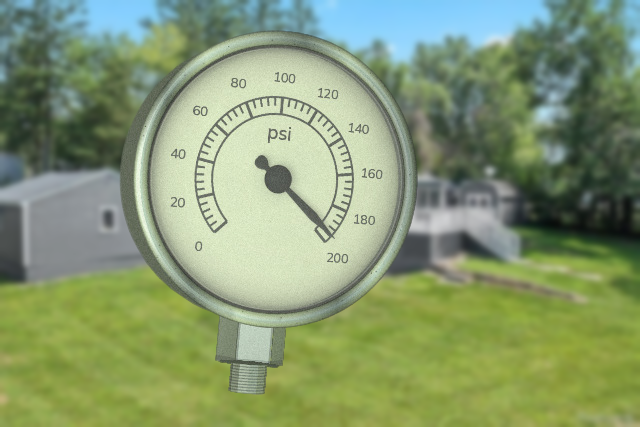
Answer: 196 (psi)
